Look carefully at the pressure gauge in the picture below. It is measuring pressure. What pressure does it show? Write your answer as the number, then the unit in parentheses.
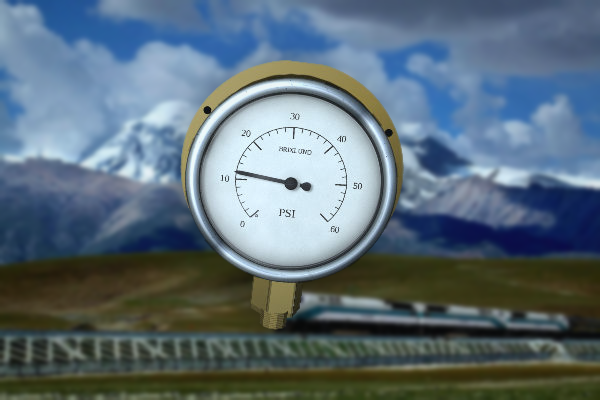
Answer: 12 (psi)
